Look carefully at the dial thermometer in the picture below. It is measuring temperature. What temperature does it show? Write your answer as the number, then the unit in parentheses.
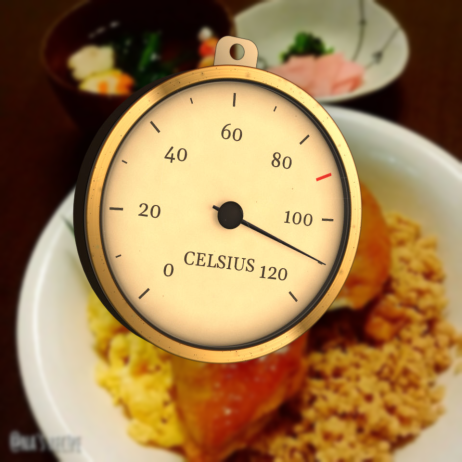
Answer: 110 (°C)
